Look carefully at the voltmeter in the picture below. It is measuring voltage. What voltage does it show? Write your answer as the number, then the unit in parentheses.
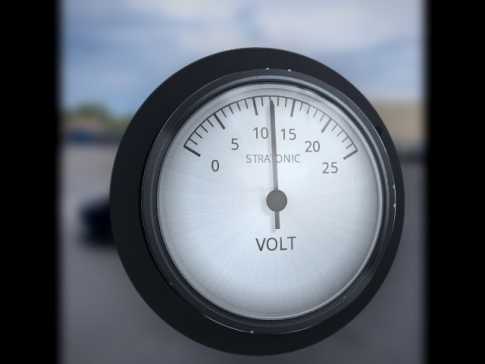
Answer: 12 (V)
